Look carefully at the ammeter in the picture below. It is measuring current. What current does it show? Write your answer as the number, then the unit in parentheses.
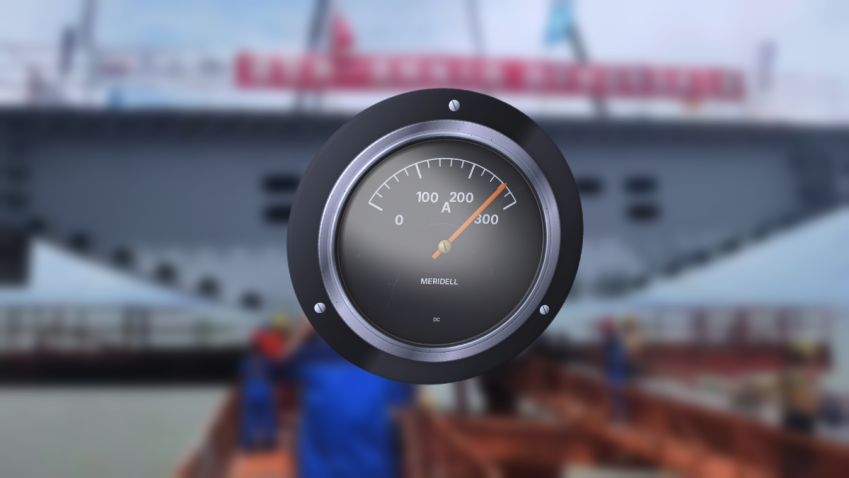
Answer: 260 (A)
